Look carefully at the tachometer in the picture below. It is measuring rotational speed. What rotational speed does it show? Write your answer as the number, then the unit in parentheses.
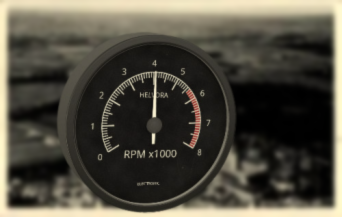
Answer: 4000 (rpm)
